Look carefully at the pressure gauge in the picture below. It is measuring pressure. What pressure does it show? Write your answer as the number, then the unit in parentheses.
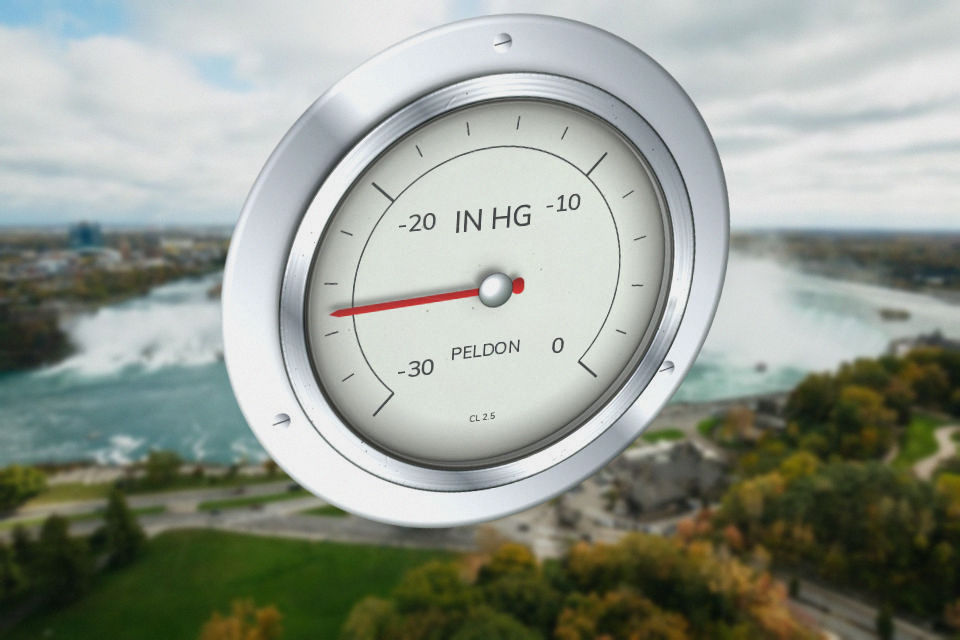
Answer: -25 (inHg)
